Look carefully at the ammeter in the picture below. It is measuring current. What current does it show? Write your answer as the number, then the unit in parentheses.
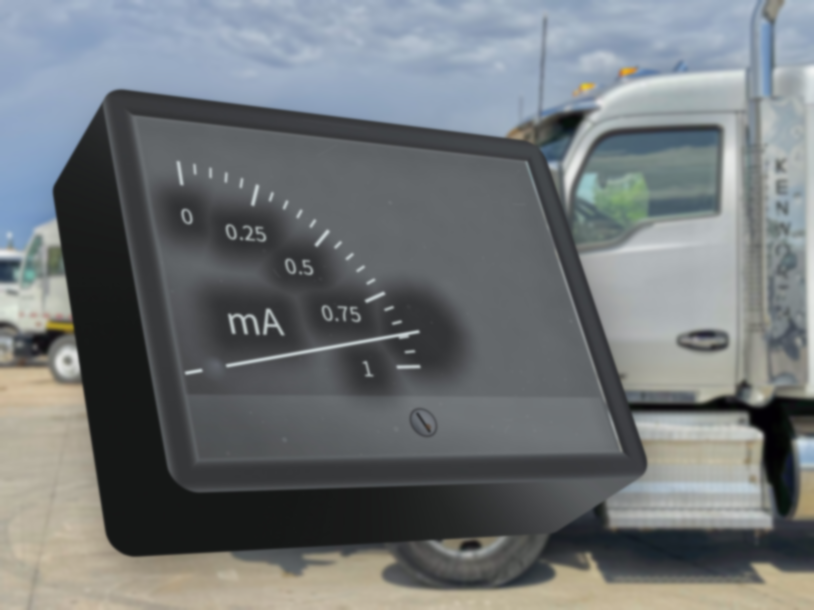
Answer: 0.9 (mA)
